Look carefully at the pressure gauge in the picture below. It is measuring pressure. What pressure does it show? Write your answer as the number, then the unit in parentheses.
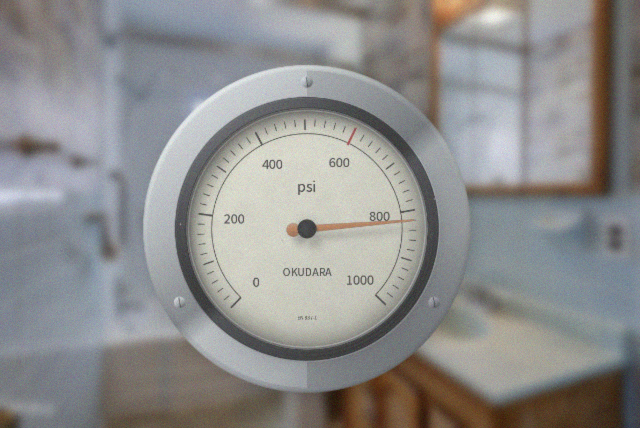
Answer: 820 (psi)
